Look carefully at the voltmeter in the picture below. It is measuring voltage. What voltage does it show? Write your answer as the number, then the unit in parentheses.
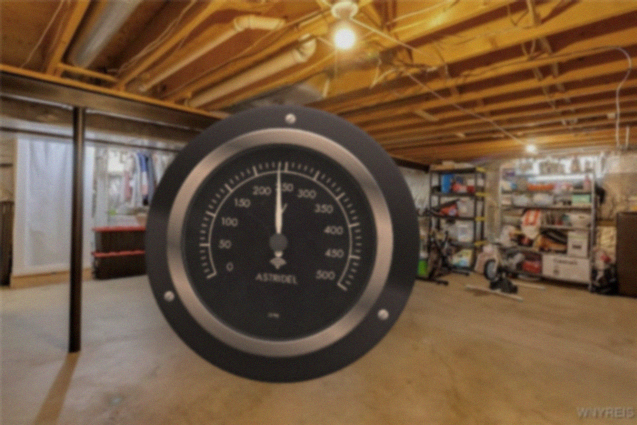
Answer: 240 (V)
